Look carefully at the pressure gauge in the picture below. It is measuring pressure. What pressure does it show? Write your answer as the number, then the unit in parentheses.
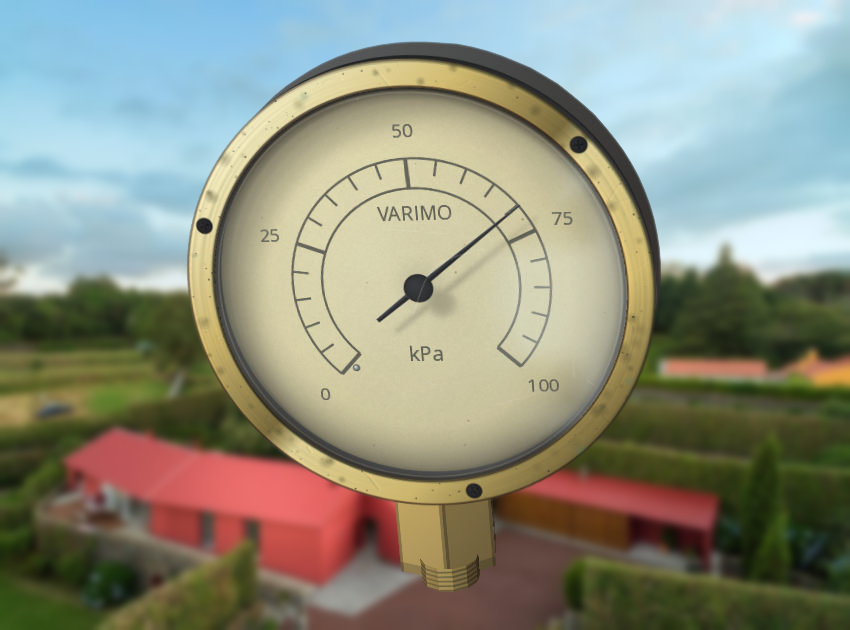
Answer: 70 (kPa)
